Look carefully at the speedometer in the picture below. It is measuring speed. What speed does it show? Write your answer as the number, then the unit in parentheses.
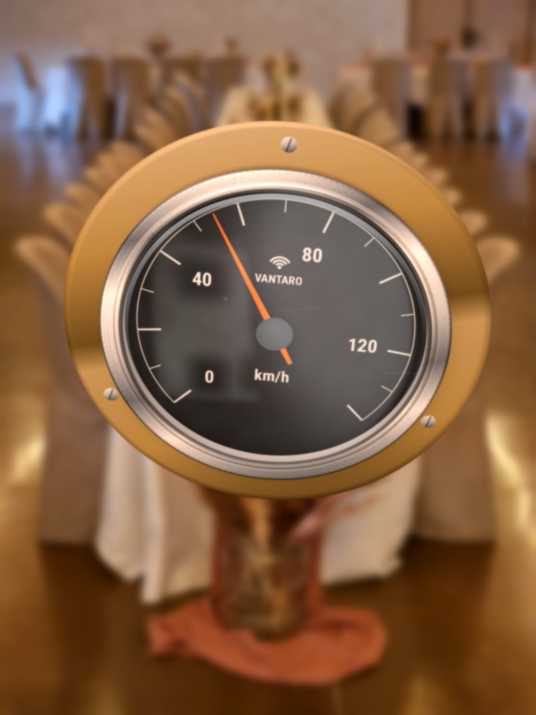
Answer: 55 (km/h)
